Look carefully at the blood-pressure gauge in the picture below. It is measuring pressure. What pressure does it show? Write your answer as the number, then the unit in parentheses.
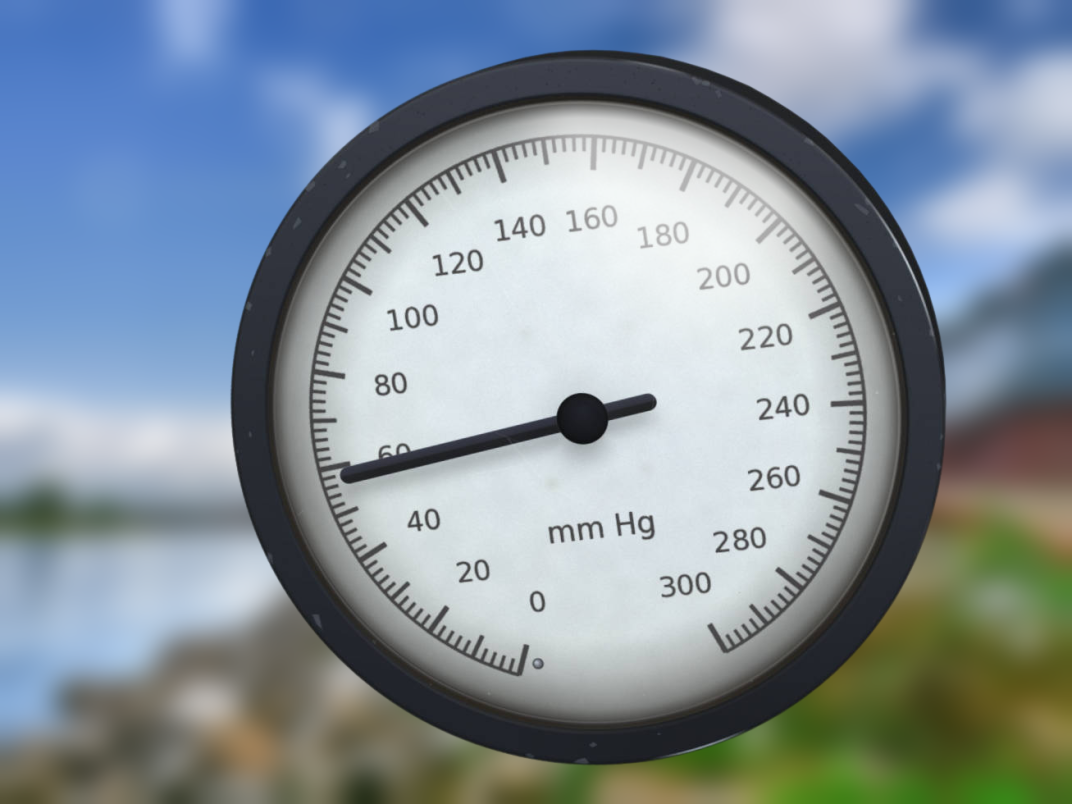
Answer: 58 (mmHg)
